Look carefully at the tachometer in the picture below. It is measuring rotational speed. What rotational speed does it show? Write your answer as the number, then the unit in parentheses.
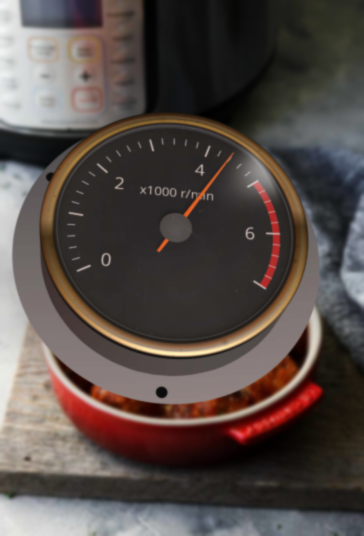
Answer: 4400 (rpm)
